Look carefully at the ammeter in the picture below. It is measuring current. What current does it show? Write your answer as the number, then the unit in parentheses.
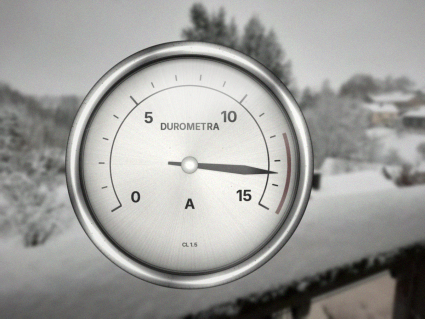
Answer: 13.5 (A)
